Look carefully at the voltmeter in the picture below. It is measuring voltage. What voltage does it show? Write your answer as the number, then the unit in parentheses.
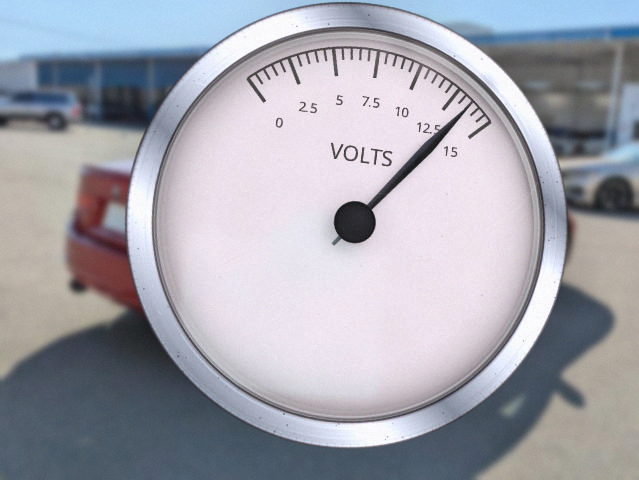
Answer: 13.5 (V)
